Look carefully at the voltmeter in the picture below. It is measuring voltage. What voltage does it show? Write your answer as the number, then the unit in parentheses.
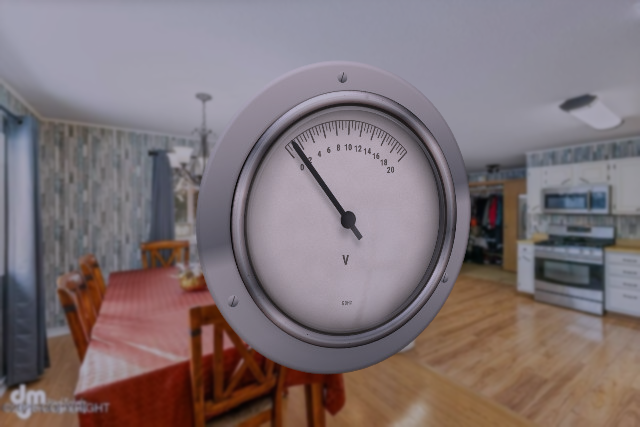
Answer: 1 (V)
